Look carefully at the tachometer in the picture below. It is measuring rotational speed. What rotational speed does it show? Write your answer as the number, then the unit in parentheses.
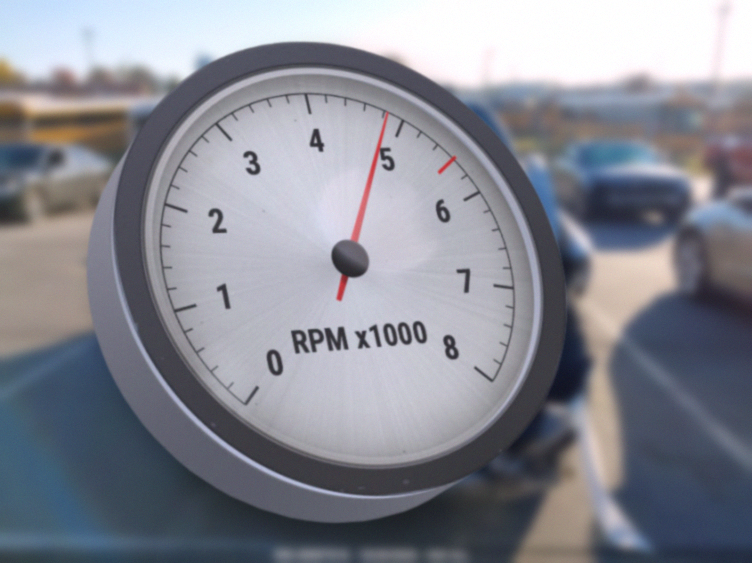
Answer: 4800 (rpm)
